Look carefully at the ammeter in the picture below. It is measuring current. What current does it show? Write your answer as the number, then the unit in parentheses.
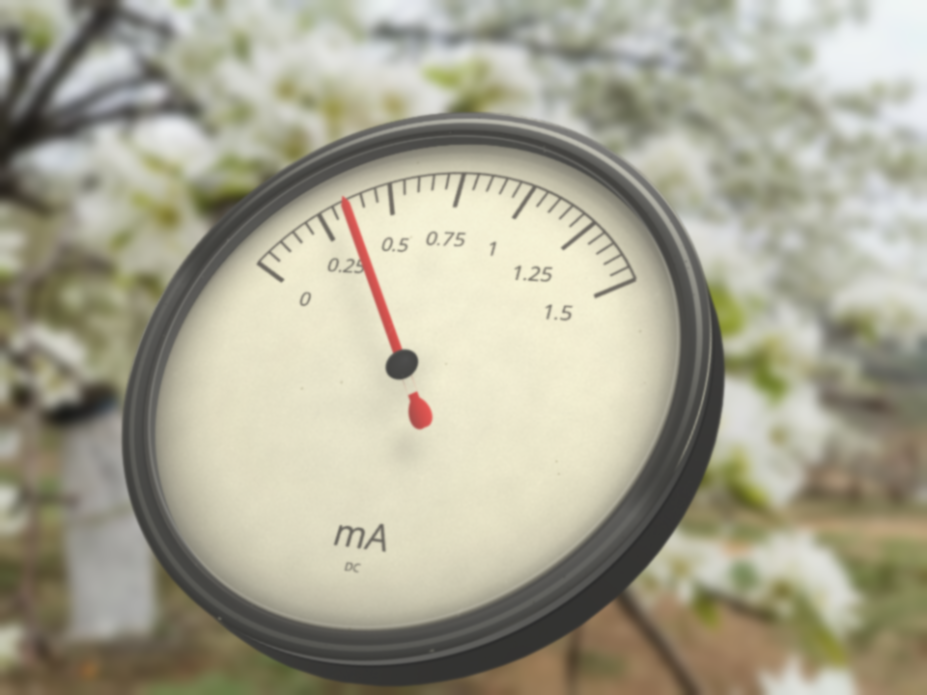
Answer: 0.35 (mA)
